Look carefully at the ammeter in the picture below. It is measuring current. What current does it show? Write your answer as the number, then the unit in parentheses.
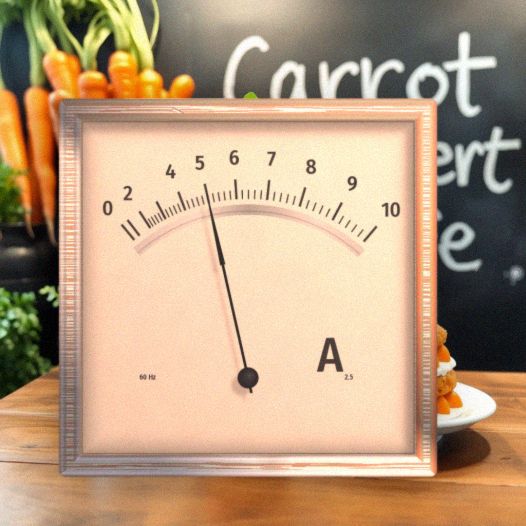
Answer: 5 (A)
